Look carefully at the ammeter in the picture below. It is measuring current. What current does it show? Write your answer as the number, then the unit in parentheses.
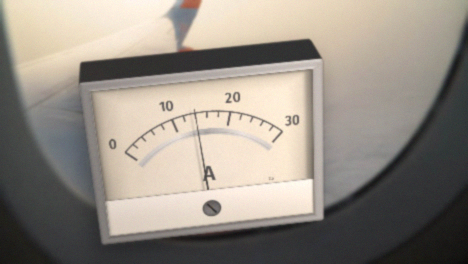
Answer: 14 (A)
